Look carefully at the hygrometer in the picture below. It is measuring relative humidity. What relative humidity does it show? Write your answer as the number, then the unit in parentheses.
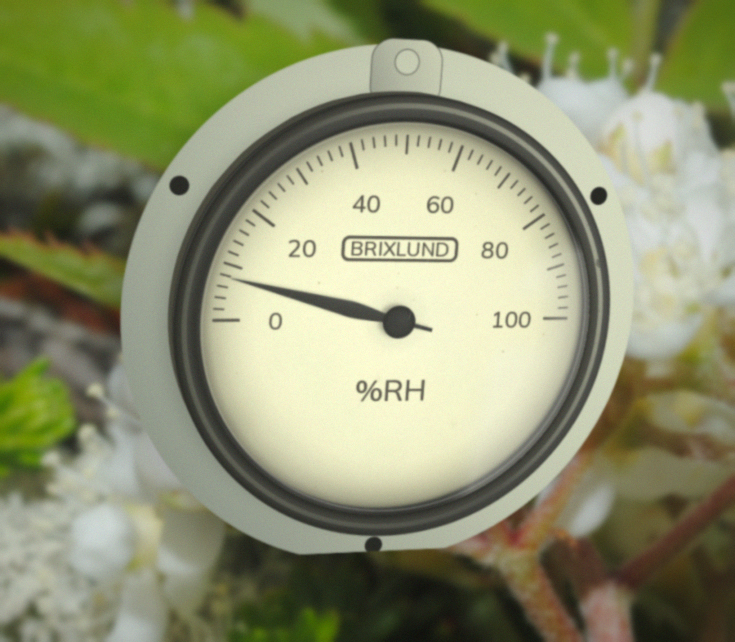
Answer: 8 (%)
